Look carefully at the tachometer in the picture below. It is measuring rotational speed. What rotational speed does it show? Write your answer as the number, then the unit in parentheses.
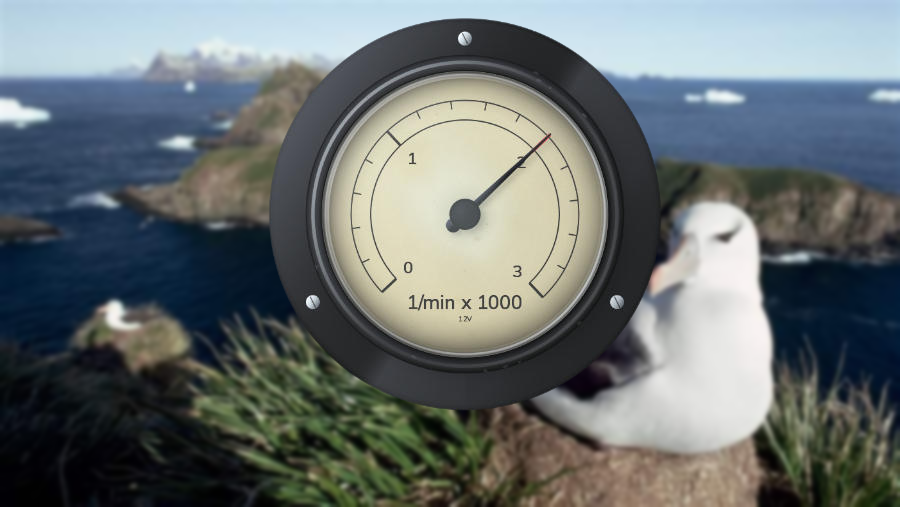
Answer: 2000 (rpm)
